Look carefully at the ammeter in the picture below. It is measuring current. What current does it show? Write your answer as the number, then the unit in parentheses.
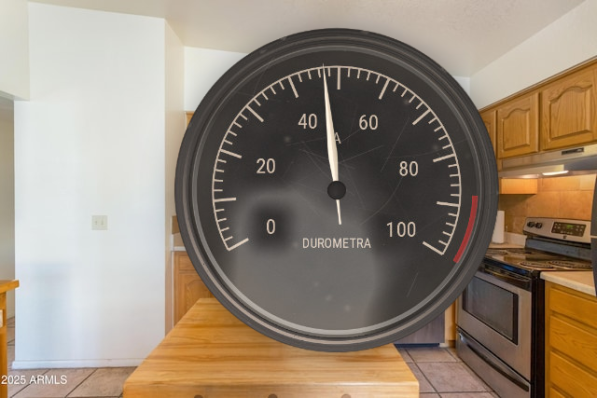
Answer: 47 (A)
